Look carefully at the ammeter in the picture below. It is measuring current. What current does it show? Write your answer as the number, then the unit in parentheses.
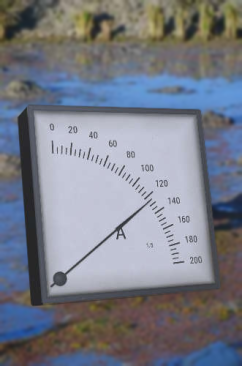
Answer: 125 (A)
